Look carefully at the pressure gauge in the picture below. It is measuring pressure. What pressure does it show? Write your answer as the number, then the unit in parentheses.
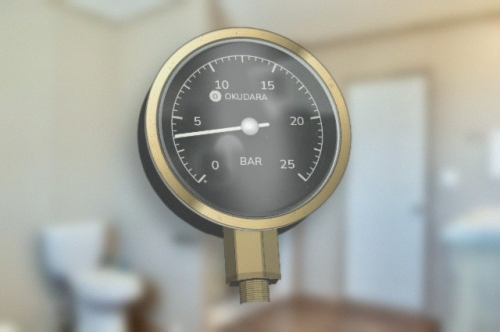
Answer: 3.5 (bar)
